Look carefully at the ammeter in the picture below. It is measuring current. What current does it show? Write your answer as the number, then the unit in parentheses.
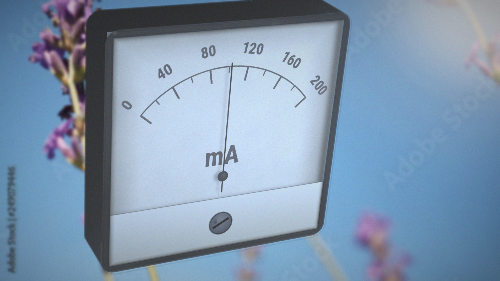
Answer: 100 (mA)
